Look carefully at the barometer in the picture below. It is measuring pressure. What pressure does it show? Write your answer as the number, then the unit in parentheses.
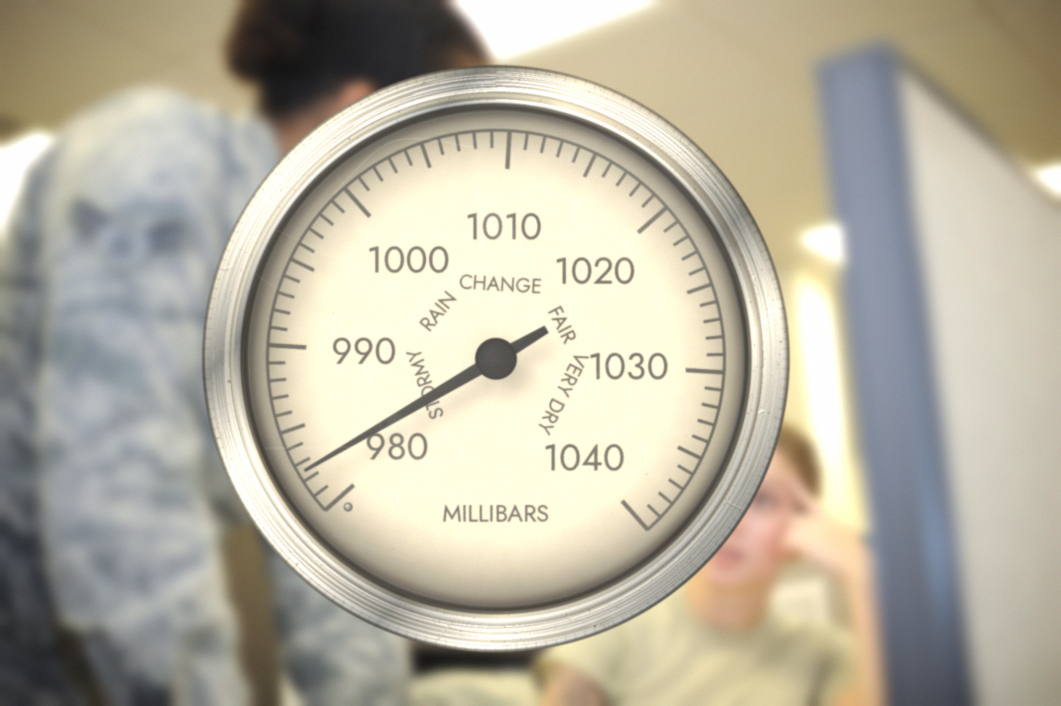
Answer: 982.5 (mbar)
